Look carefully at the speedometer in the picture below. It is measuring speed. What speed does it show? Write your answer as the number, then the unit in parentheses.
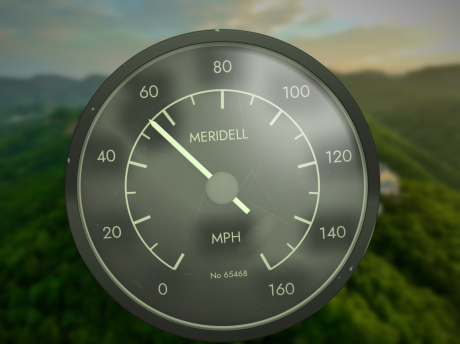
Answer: 55 (mph)
